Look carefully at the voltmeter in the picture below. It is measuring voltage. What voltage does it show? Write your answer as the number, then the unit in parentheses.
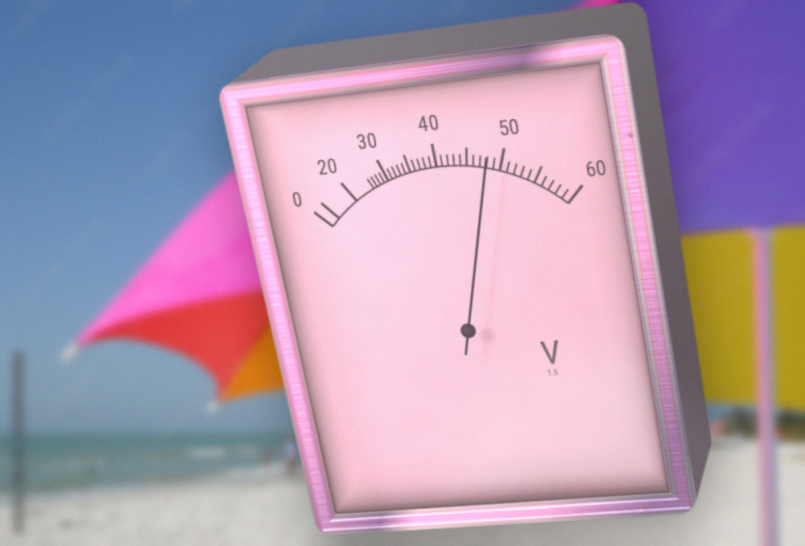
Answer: 48 (V)
